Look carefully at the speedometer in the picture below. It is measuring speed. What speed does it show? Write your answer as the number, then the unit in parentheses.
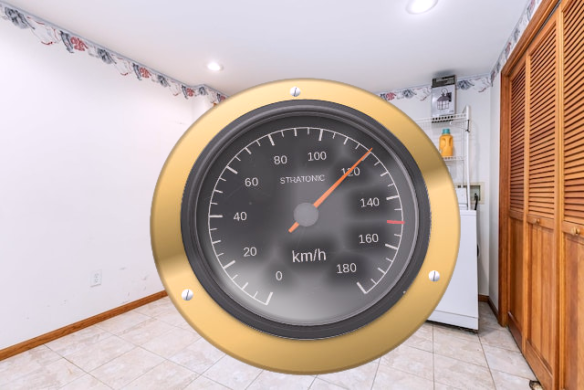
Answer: 120 (km/h)
